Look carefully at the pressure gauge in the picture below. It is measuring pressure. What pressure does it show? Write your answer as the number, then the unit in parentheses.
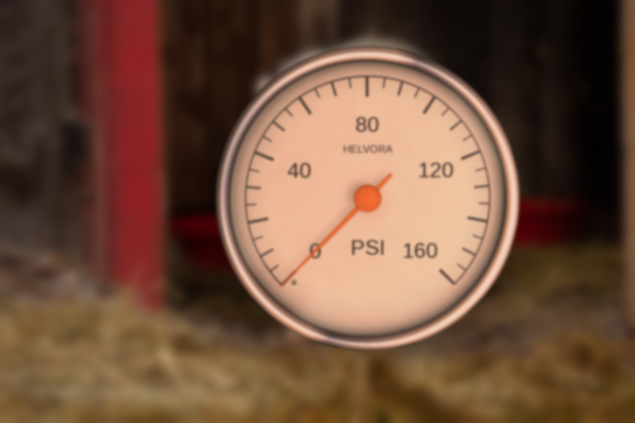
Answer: 0 (psi)
